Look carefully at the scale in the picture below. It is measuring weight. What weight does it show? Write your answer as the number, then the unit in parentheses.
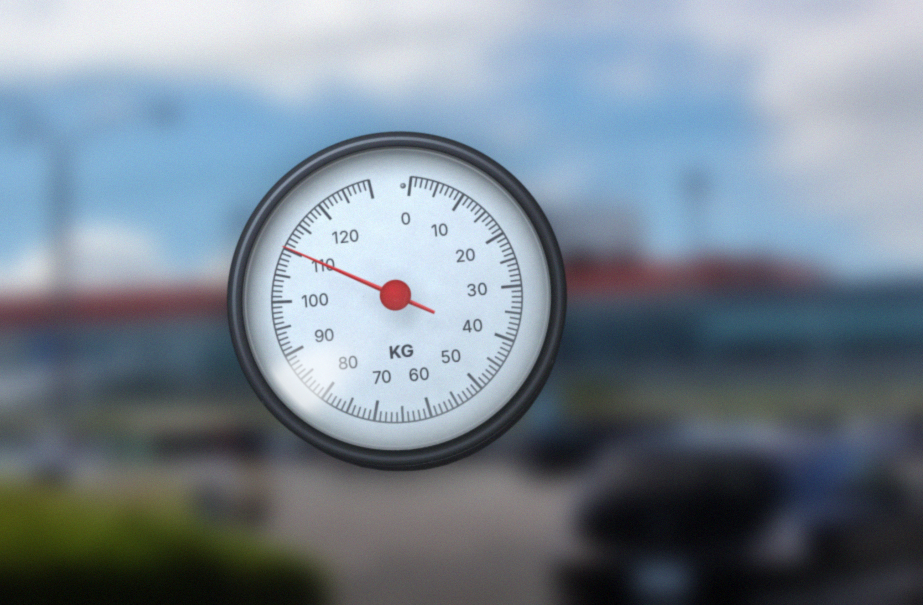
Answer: 110 (kg)
